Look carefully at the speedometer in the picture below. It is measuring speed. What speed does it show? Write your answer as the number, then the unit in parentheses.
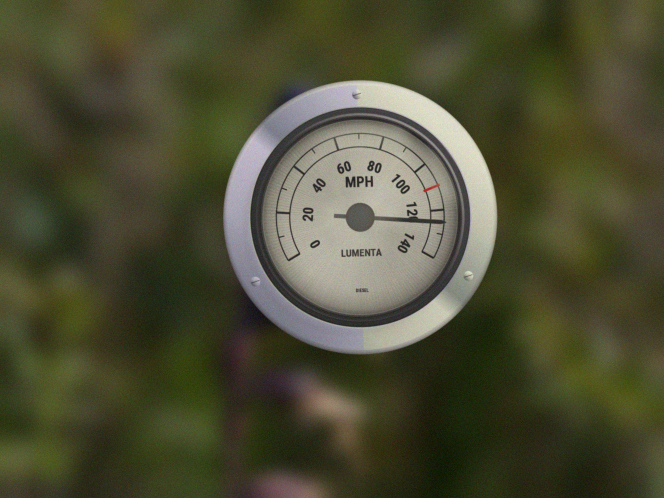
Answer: 125 (mph)
